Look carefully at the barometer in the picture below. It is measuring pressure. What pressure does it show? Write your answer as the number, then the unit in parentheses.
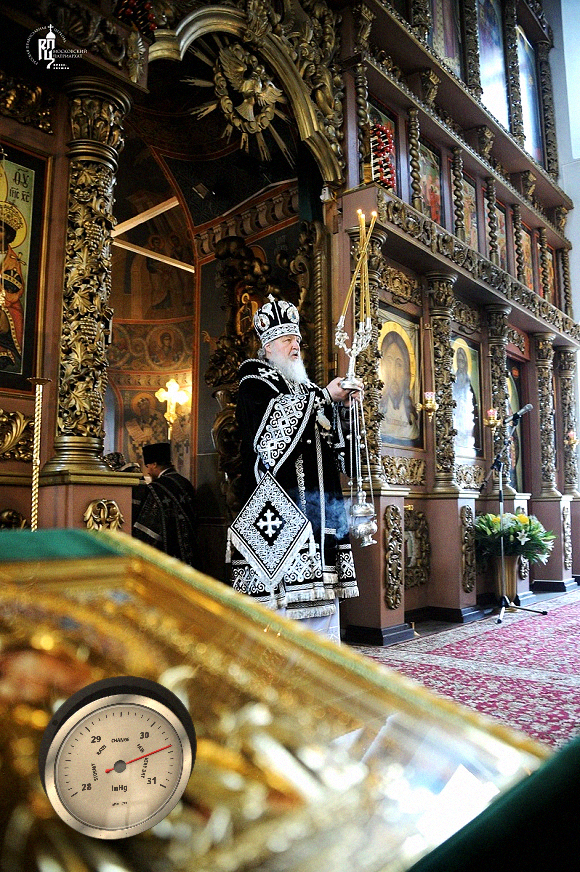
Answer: 30.4 (inHg)
